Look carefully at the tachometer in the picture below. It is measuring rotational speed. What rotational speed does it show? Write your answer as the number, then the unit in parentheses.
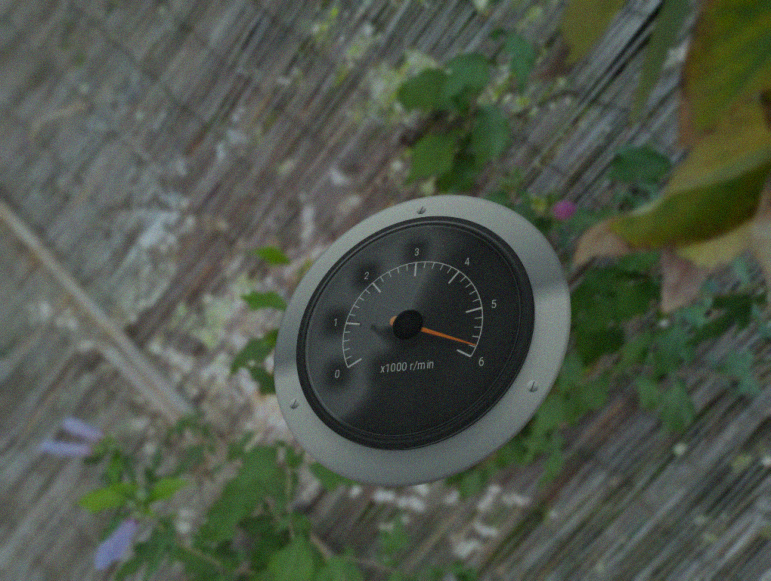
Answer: 5800 (rpm)
